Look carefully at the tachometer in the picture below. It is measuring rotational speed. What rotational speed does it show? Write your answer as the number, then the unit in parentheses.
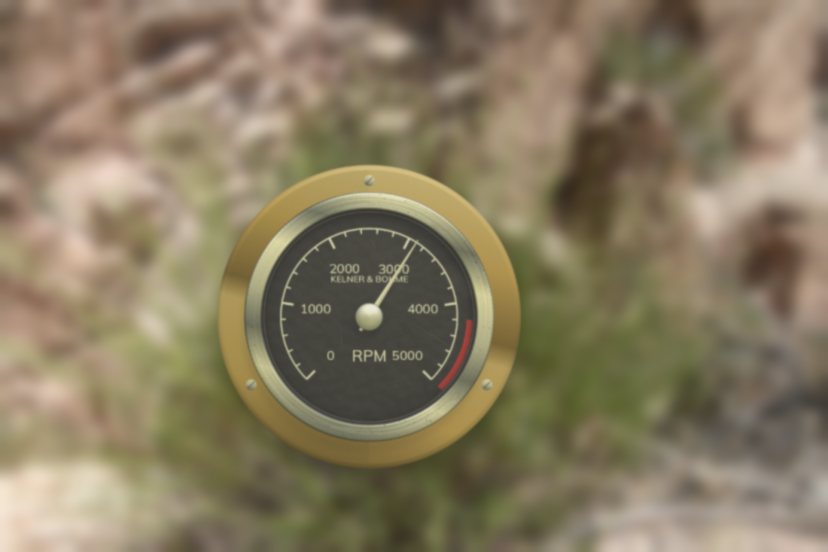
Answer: 3100 (rpm)
